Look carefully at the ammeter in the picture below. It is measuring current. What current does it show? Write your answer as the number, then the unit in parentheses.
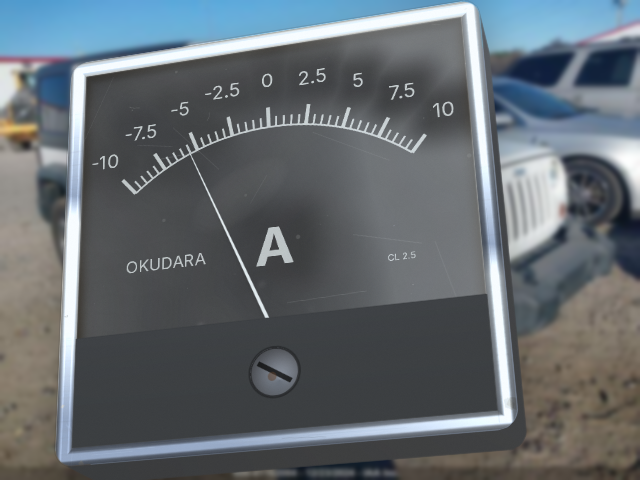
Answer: -5.5 (A)
